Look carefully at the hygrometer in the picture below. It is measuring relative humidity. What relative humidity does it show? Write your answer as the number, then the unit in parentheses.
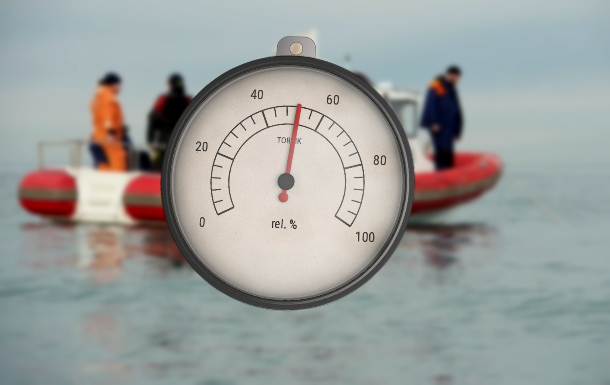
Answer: 52 (%)
